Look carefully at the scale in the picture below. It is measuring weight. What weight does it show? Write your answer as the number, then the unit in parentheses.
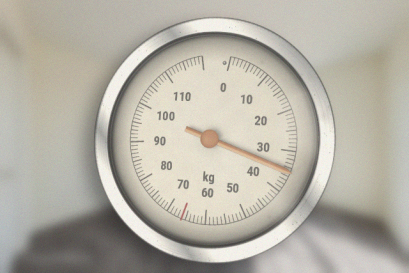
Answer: 35 (kg)
